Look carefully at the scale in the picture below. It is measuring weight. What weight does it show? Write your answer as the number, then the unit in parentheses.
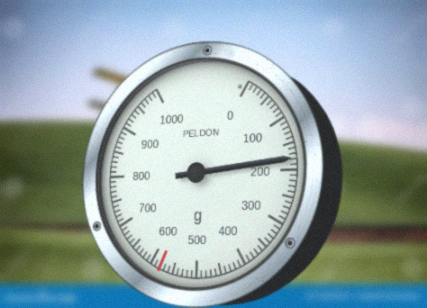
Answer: 180 (g)
